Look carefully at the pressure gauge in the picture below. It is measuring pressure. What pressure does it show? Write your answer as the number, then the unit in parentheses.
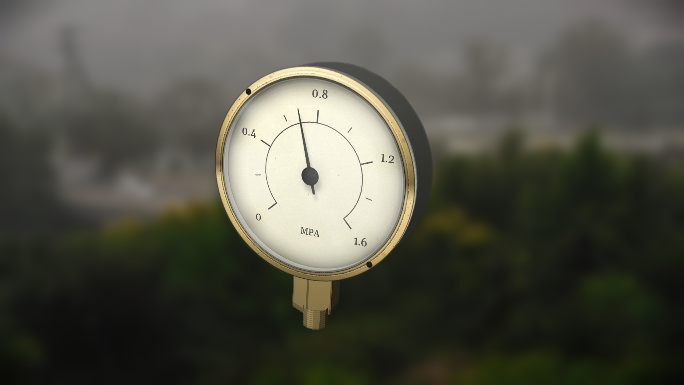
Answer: 0.7 (MPa)
